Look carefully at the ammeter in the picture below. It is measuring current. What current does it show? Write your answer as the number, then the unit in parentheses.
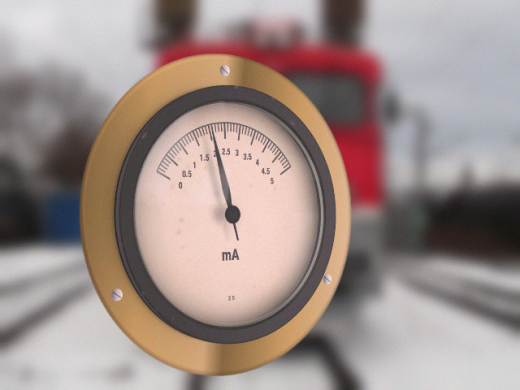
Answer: 2 (mA)
